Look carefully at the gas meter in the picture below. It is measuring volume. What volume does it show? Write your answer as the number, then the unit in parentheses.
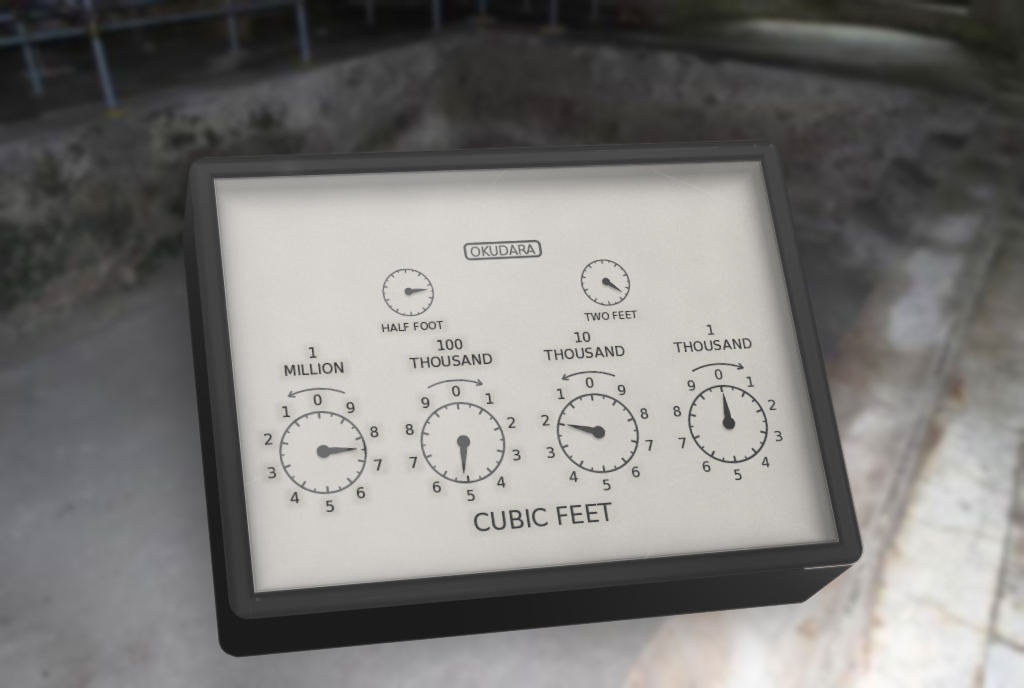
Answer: 752000 (ft³)
